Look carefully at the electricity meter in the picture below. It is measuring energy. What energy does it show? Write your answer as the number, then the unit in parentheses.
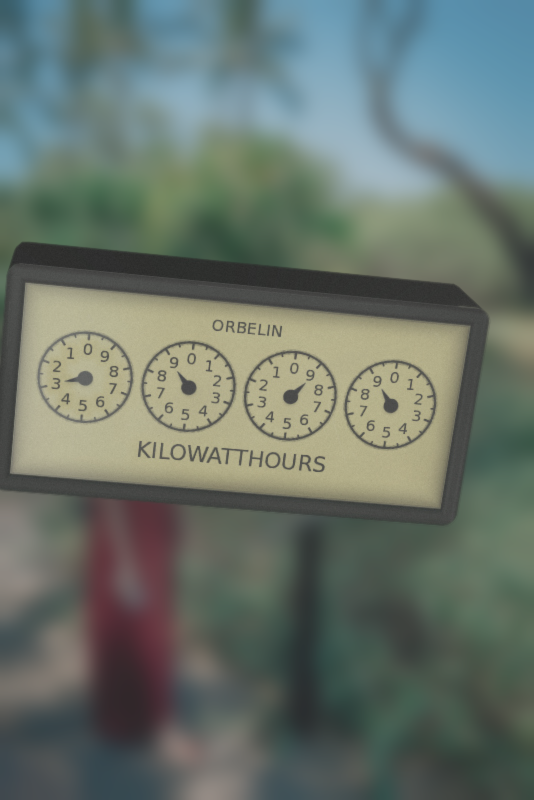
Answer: 2889 (kWh)
